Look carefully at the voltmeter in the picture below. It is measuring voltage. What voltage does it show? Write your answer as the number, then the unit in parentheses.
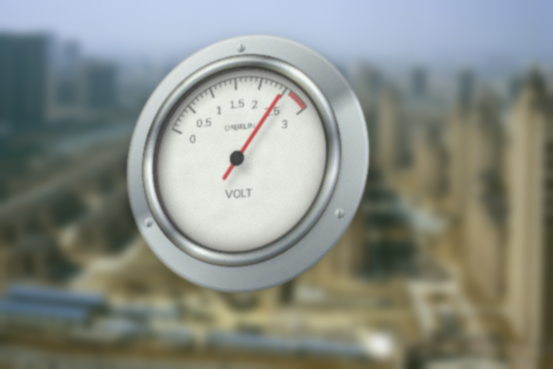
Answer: 2.5 (V)
